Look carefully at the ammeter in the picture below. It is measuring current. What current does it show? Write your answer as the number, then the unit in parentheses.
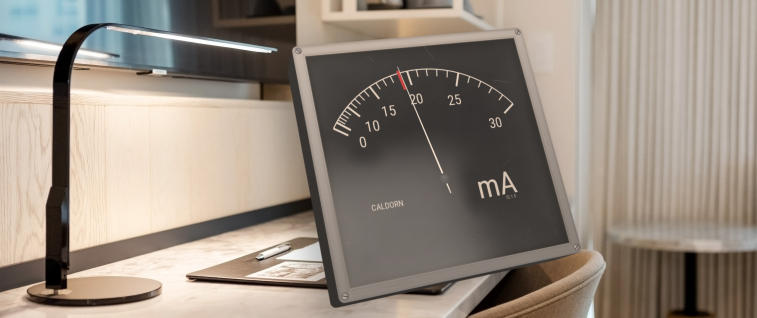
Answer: 19 (mA)
